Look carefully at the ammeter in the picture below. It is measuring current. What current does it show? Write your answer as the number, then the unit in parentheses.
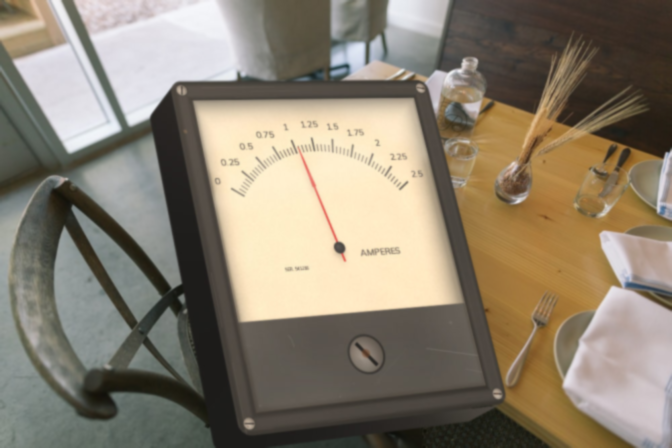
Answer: 1 (A)
